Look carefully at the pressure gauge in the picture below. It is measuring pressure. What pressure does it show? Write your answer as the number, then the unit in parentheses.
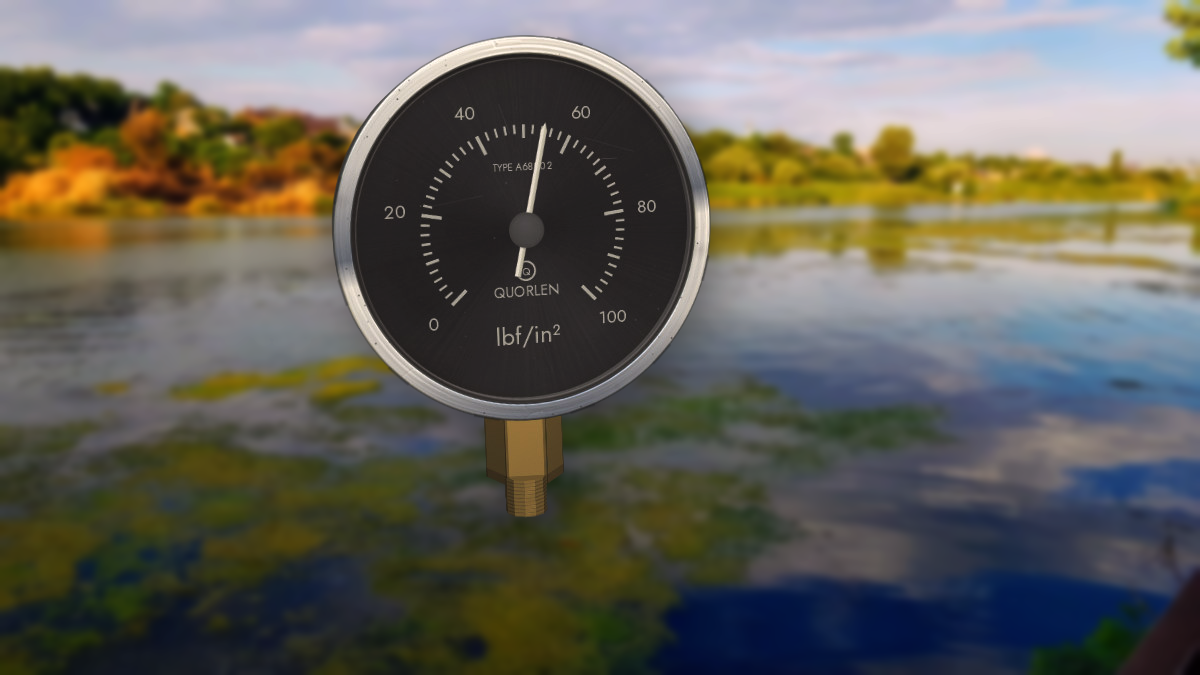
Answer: 54 (psi)
